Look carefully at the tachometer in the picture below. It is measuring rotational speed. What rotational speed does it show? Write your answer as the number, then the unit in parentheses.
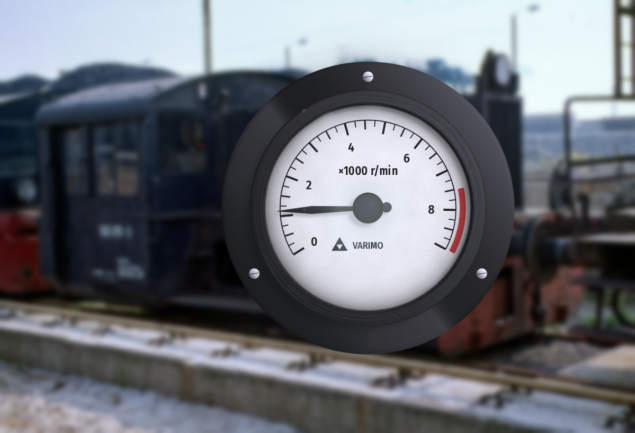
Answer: 1125 (rpm)
